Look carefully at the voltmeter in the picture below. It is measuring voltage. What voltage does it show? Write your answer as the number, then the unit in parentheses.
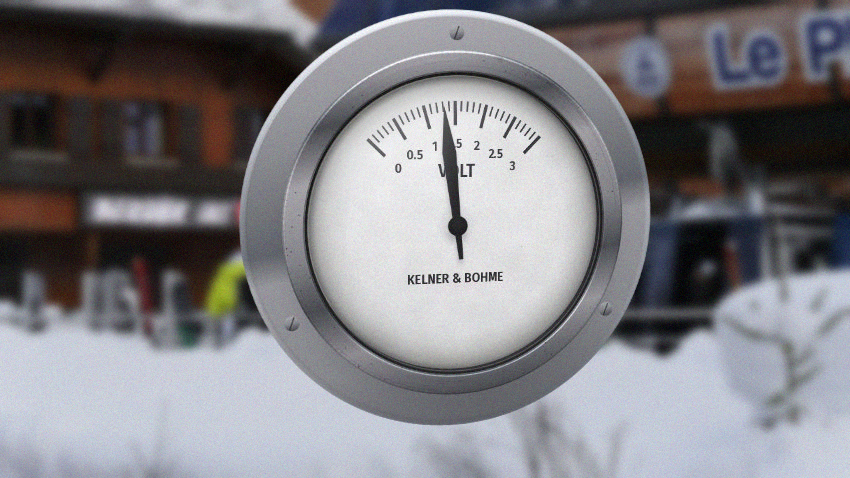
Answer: 1.3 (V)
